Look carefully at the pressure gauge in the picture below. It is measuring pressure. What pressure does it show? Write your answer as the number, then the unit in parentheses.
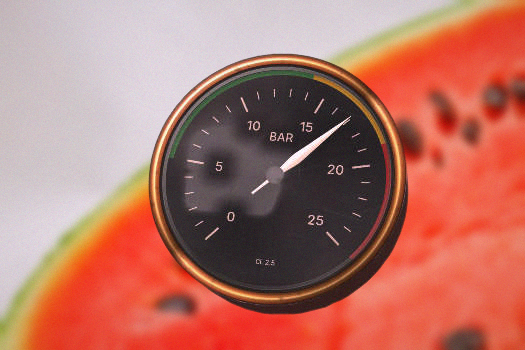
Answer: 17 (bar)
